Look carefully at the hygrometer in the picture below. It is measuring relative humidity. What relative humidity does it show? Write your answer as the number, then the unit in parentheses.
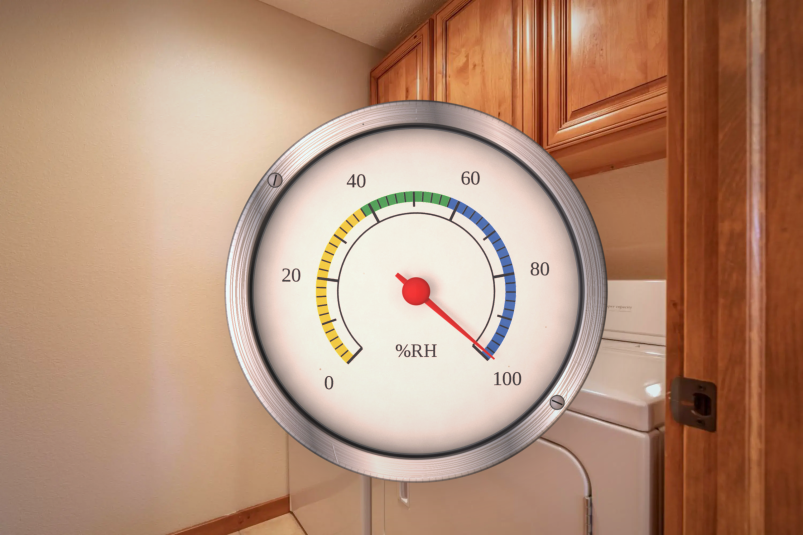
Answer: 99 (%)
